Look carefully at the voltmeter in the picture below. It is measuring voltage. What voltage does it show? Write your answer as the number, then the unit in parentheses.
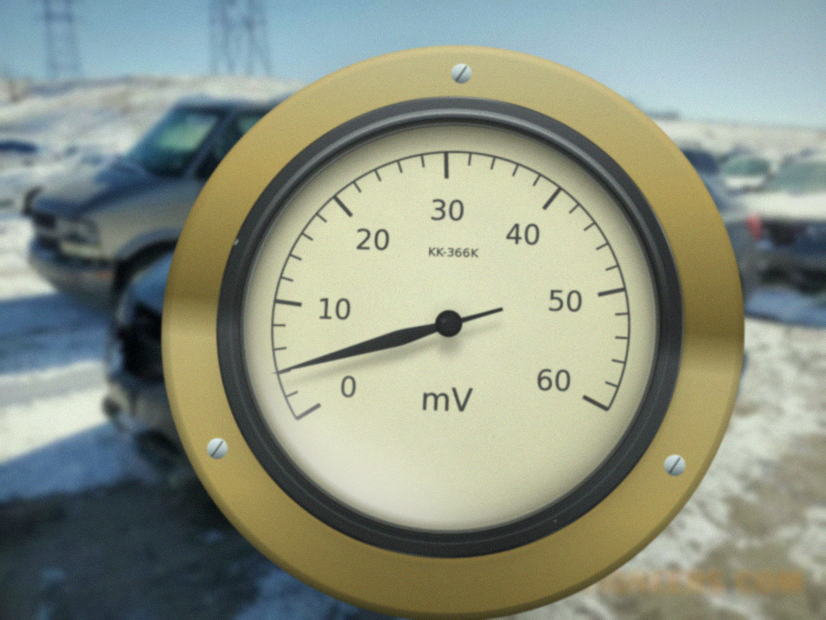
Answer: 4 (mV)
